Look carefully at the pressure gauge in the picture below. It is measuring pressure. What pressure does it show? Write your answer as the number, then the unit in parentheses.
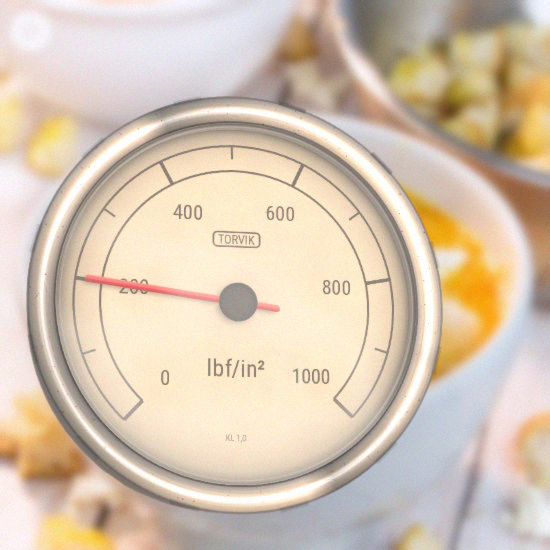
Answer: 200 (psi)
